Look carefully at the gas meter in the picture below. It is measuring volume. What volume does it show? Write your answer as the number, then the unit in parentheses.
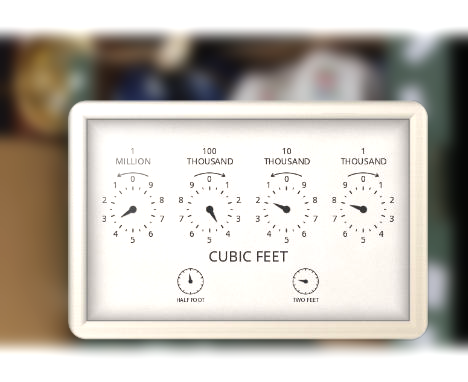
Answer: 341800 (ft³)
